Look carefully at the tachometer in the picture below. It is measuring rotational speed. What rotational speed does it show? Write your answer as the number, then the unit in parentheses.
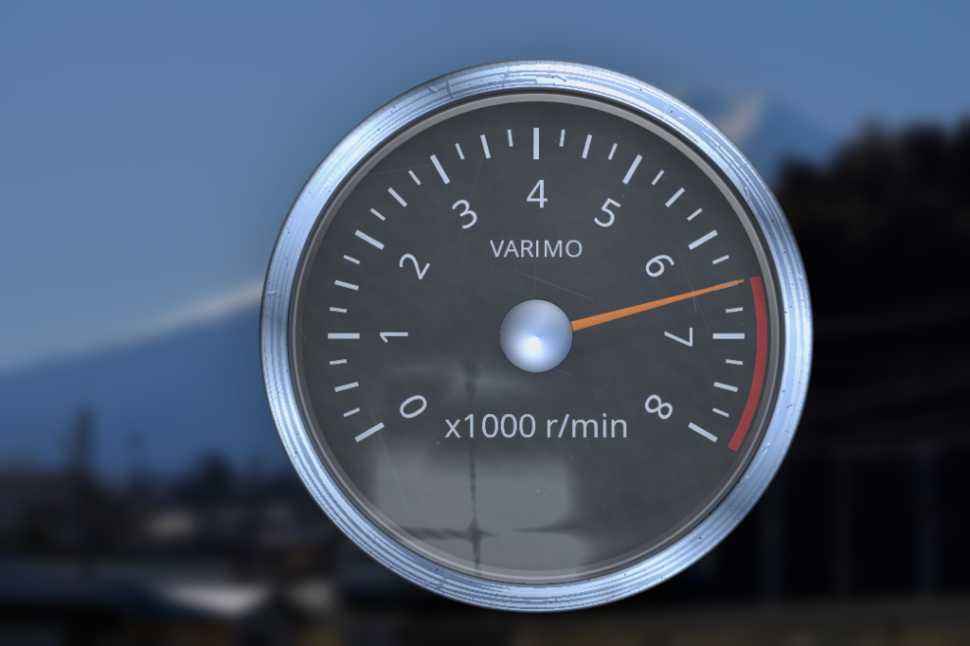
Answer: 6500 (rpm)
